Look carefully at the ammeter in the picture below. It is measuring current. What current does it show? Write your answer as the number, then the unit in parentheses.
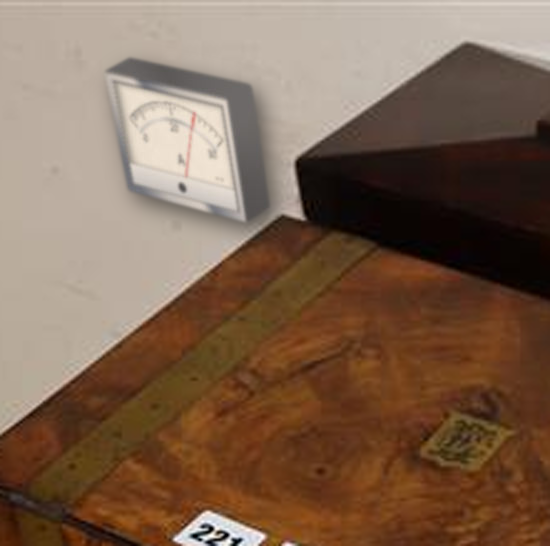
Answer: 25 (A)
